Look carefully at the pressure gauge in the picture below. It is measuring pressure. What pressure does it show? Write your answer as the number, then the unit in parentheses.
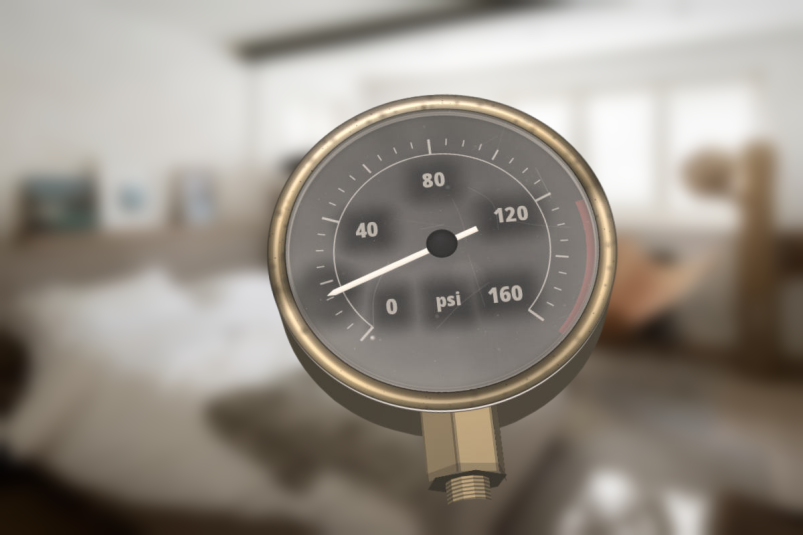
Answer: 15 (psi)
